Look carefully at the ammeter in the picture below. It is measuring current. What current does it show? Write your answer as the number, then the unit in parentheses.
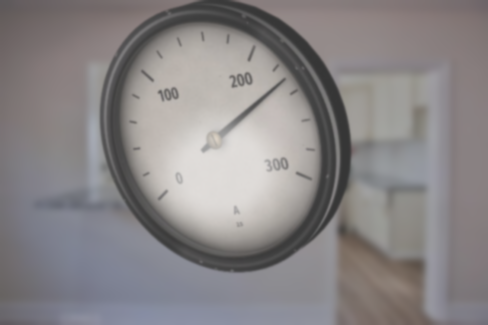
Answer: 230 (A)
